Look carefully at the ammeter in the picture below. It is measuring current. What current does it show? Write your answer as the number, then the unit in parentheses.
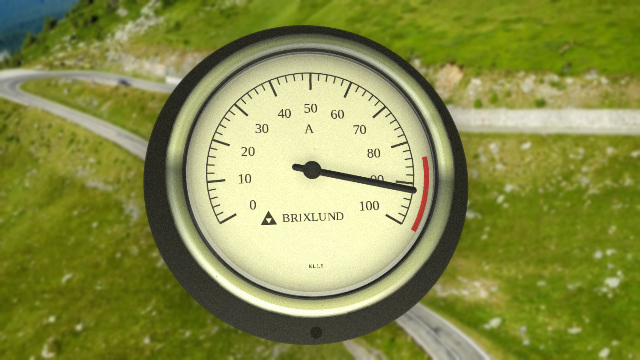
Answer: 92 (A)
